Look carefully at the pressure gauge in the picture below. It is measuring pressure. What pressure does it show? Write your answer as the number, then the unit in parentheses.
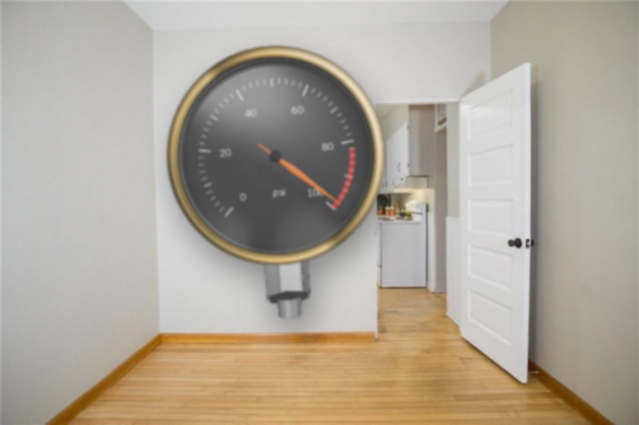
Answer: 98 (psi)
